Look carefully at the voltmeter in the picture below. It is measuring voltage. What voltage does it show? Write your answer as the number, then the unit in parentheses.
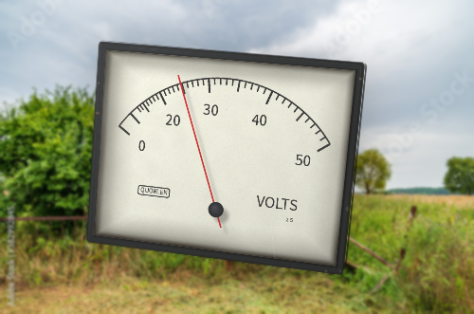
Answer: 25 (V)
